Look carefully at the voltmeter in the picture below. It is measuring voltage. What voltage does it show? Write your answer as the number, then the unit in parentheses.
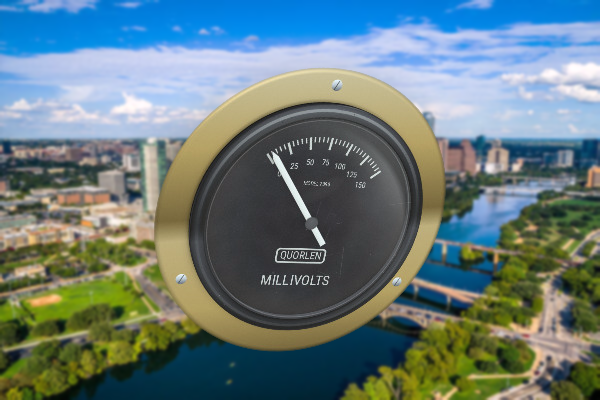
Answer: 5 (mV)
